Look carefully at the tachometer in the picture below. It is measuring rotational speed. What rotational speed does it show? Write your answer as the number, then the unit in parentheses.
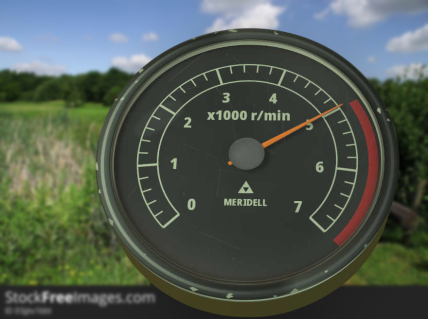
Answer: 5000 (rpm)
